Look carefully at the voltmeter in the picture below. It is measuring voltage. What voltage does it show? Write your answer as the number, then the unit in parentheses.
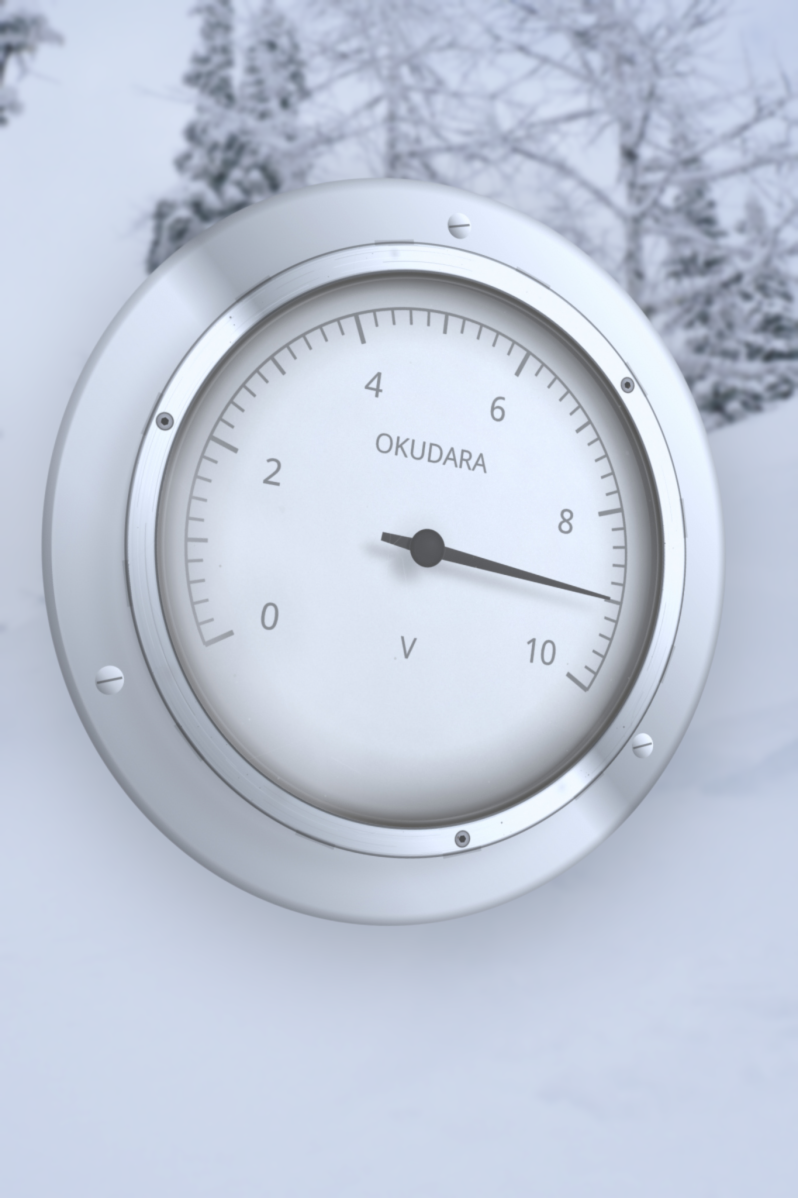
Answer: 9 (V)
